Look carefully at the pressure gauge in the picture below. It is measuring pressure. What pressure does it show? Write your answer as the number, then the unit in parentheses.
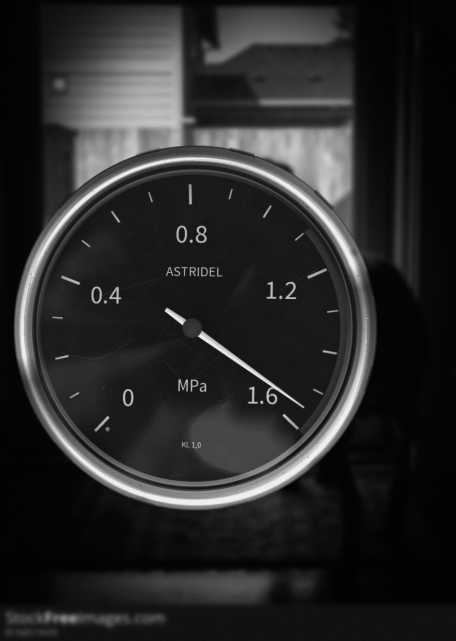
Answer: 1.55 (MPa)
